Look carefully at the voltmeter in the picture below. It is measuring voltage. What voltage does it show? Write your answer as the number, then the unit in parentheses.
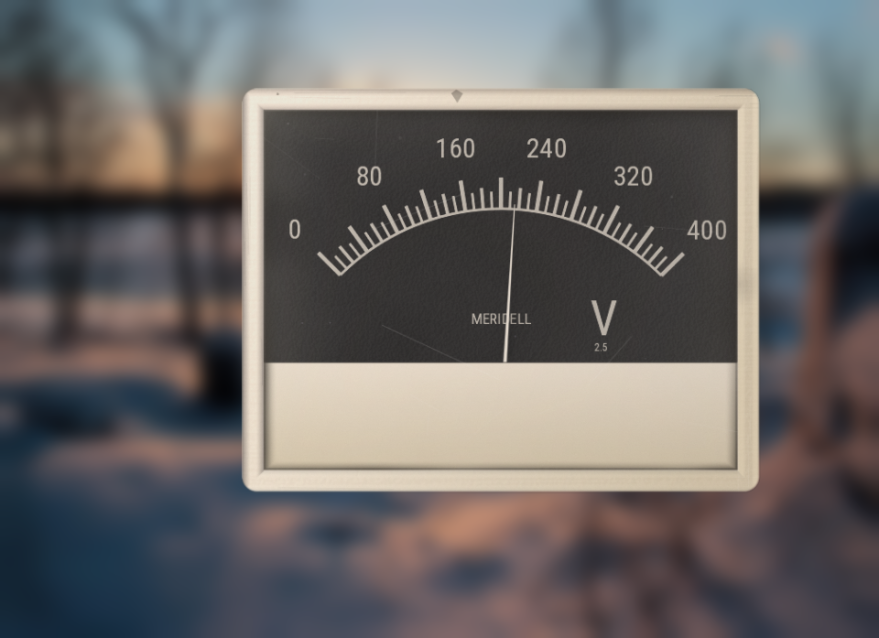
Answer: 215 (V)
